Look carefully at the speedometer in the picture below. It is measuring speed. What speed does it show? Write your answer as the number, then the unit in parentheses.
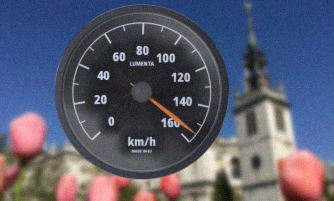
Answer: 155 (km/h)
